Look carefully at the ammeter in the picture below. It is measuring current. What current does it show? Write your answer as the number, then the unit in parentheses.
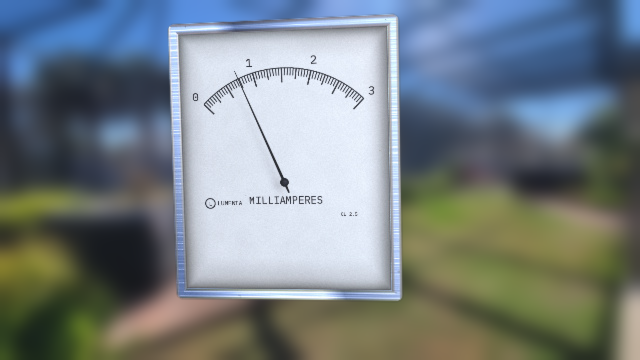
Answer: 0.75 (mA)
